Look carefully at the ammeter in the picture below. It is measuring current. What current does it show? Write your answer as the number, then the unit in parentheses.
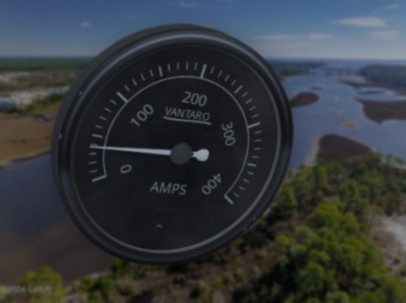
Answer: 40 (A)
